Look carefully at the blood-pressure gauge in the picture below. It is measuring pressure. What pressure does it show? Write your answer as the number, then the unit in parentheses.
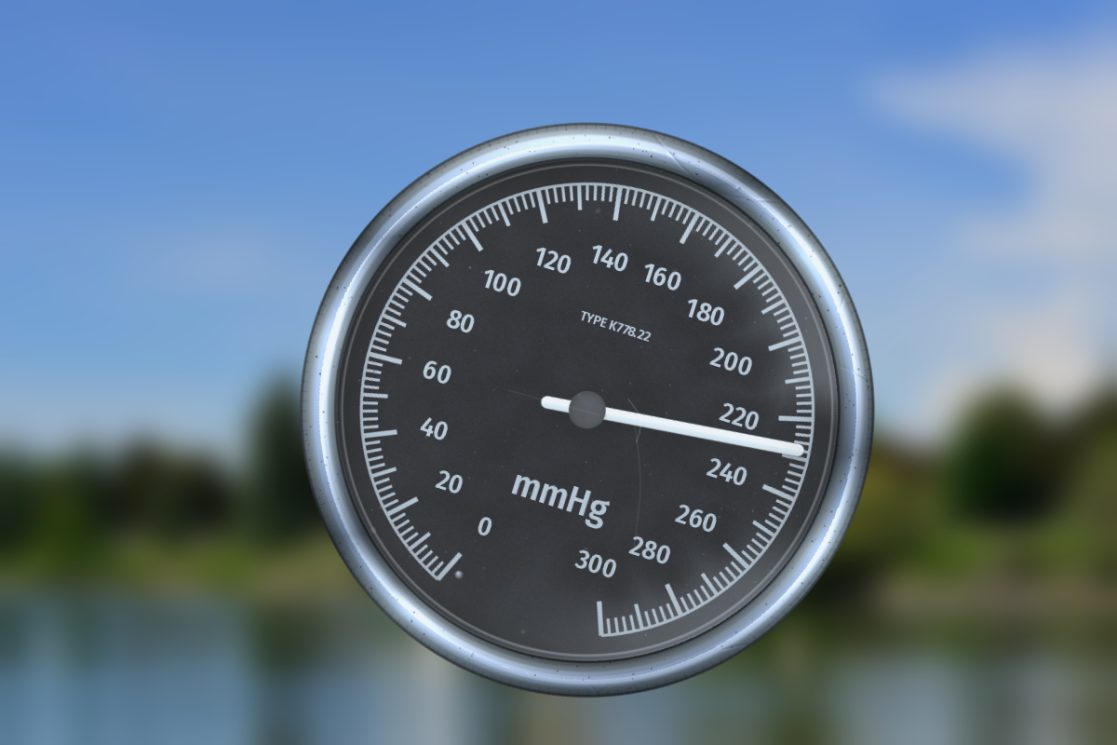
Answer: 228 (mmHg)
